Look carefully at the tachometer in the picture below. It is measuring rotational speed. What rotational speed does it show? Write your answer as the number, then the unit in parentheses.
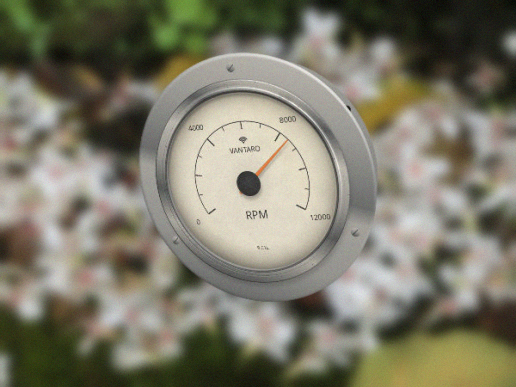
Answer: 8500 (rpm)
